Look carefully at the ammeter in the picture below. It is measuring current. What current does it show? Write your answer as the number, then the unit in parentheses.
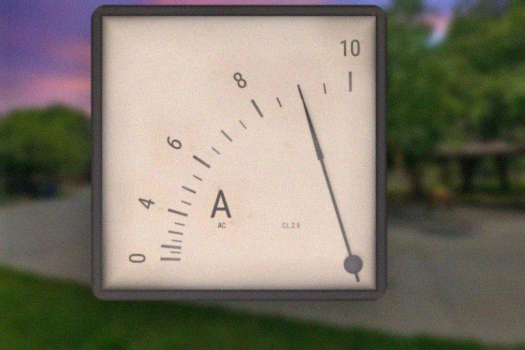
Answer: 9 (A)
